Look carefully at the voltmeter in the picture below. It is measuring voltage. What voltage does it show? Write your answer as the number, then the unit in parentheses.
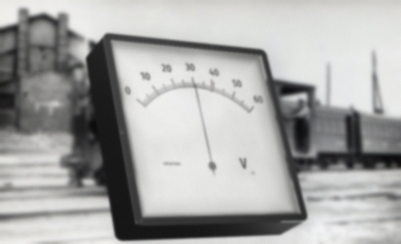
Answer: 30 (V)
